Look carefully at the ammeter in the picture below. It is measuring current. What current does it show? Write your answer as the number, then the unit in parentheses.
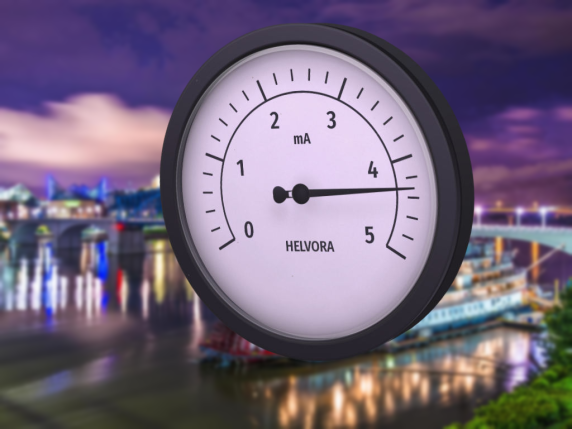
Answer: 4.3 (mA)
